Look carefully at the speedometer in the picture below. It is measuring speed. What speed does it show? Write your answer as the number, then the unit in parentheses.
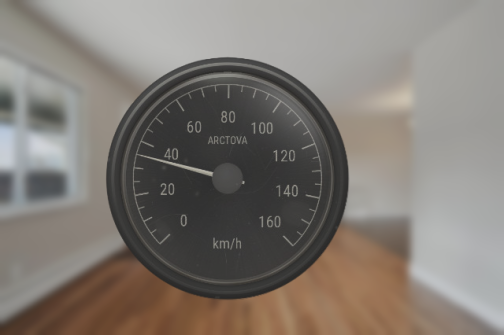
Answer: 35 (km/h)
